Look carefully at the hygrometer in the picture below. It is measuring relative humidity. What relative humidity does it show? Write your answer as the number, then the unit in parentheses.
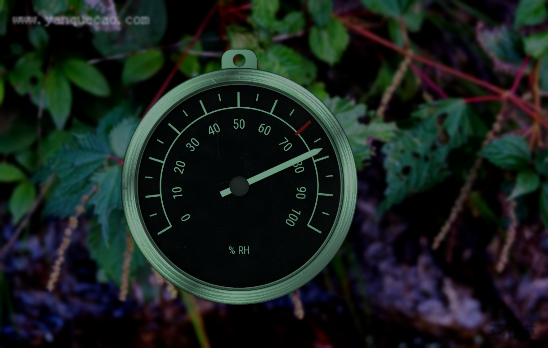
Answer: 77.5 (%)
